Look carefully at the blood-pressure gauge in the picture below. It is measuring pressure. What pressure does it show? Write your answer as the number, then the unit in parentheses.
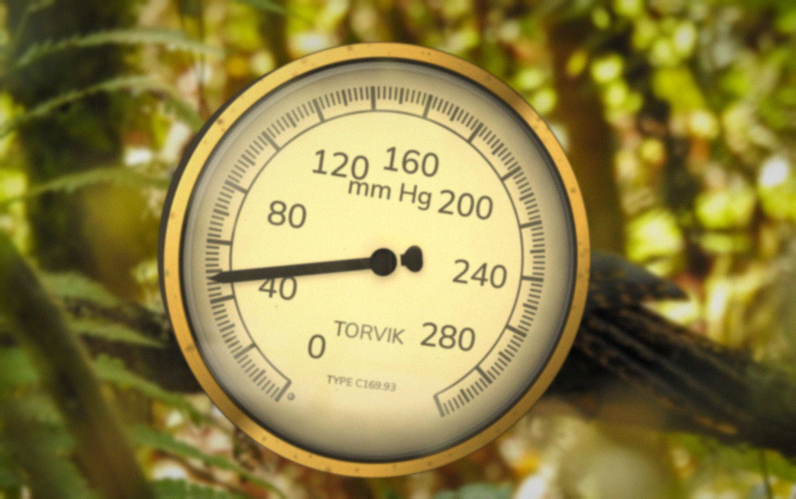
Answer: 48 (mmHg)
